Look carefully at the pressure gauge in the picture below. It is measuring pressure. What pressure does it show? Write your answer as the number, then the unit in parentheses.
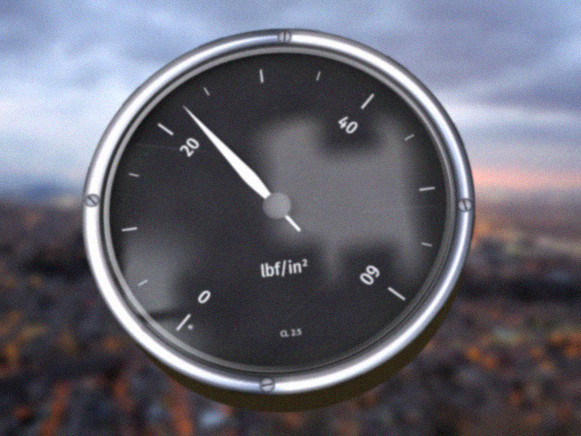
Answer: 22.5 (psi)
